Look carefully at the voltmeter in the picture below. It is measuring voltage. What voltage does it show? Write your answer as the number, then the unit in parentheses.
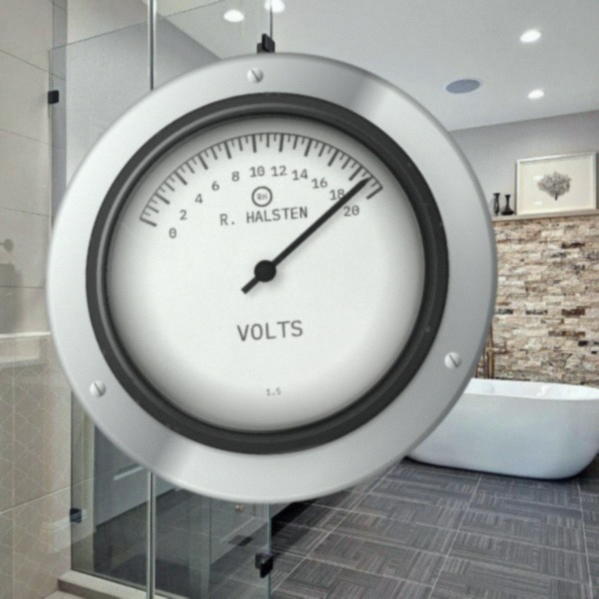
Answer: 19 (V)
